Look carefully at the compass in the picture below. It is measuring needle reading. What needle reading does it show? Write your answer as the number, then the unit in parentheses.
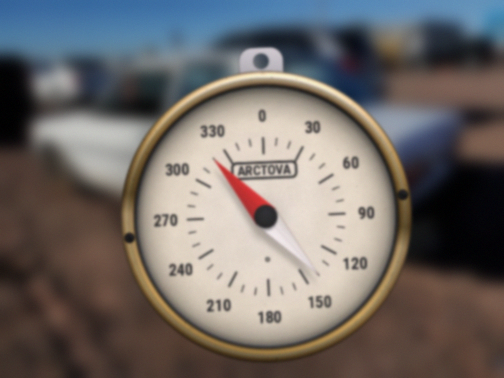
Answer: 320 (°)
